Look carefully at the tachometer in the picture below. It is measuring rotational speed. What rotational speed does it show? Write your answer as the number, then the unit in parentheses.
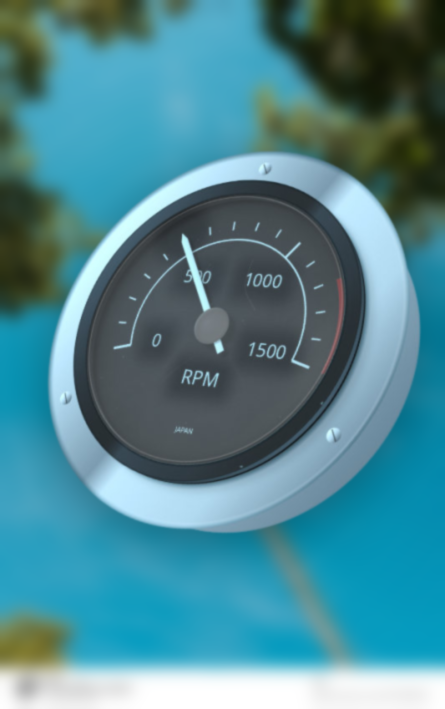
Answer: 500 (rpm)
